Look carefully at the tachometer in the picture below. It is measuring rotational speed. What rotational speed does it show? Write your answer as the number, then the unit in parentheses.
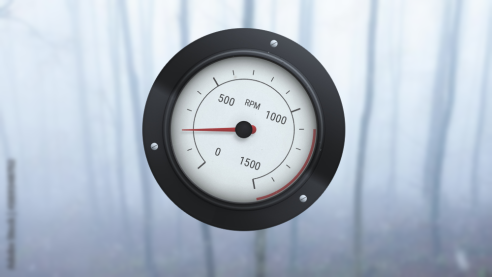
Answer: 200 (rpm)
